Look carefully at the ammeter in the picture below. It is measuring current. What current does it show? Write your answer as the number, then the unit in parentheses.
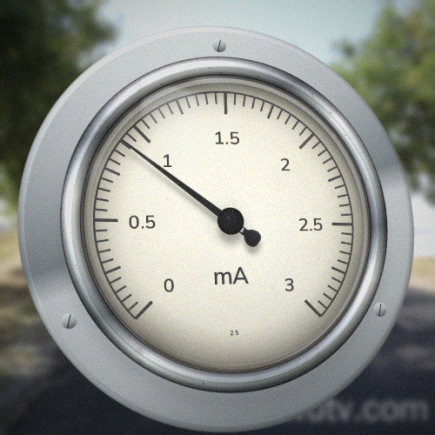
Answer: 0.9 (mA)
